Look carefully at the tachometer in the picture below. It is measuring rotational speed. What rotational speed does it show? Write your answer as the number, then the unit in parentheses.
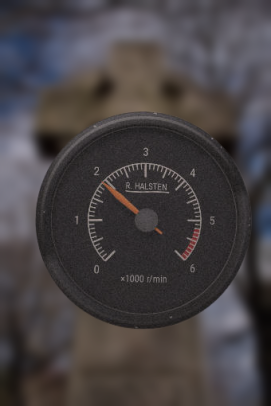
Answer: 1900 (rpm)
